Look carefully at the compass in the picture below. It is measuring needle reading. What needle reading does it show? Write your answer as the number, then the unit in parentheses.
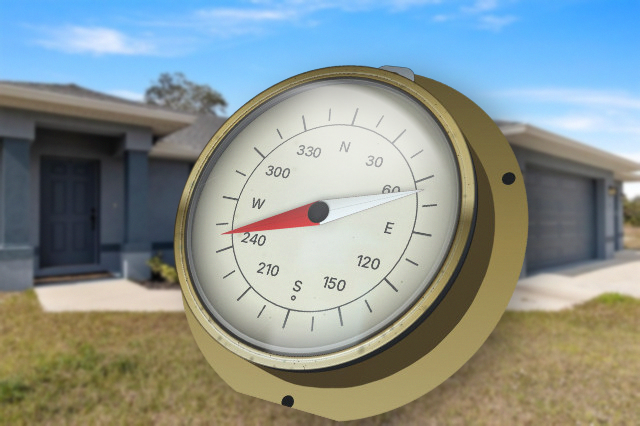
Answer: 247.5 (°)
